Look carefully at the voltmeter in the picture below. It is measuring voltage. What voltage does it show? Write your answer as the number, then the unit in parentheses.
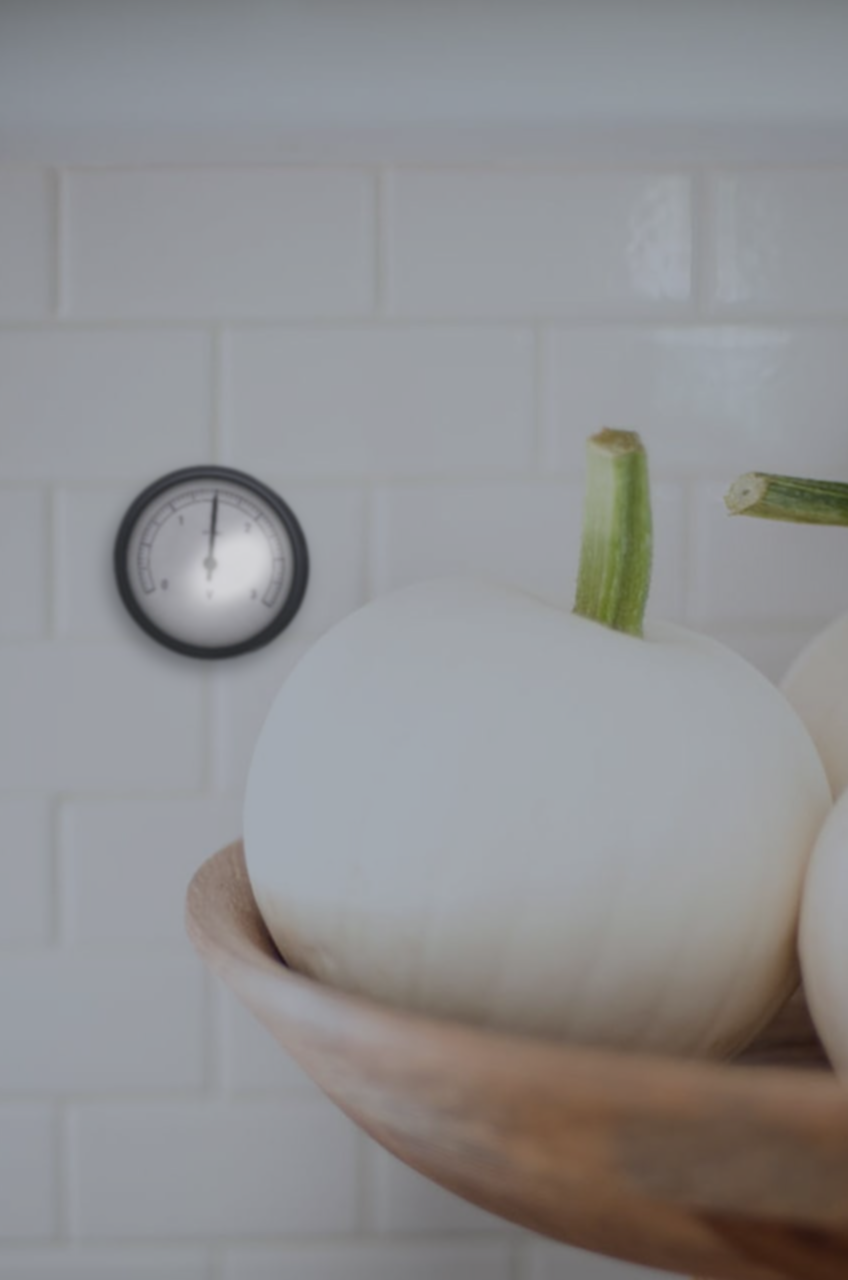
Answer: 1.5 (V)
